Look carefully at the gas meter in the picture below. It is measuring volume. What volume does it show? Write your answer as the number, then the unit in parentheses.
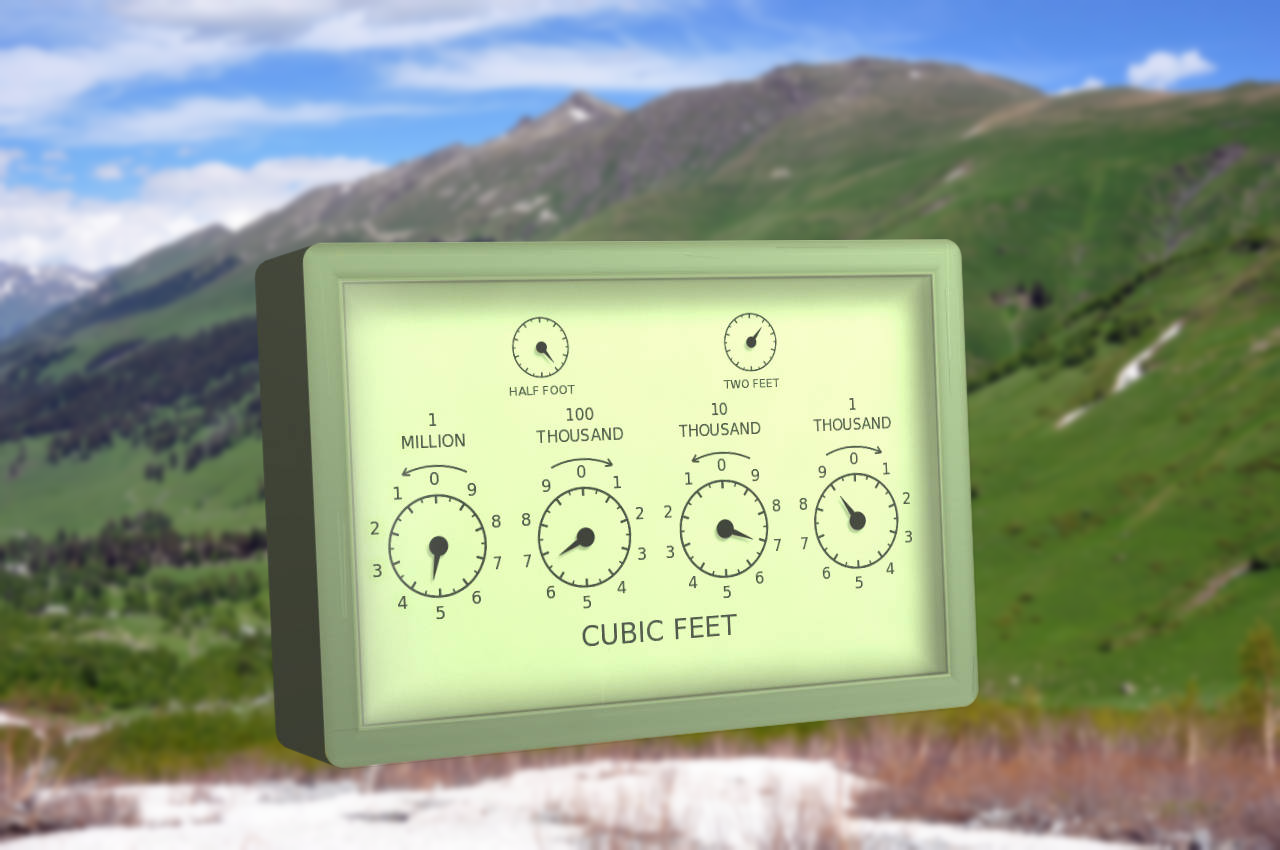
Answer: 466900 (ft³)
